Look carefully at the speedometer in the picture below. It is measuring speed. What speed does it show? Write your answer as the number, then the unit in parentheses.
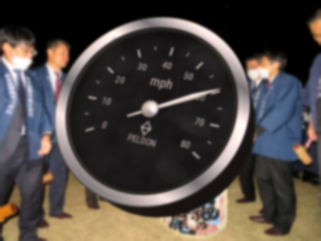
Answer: 60 (mph)
